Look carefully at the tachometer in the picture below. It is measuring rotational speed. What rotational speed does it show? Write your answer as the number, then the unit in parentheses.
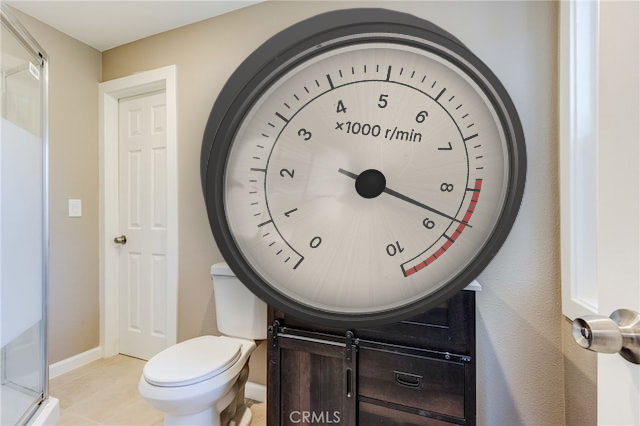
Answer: 8600 (rpm)
